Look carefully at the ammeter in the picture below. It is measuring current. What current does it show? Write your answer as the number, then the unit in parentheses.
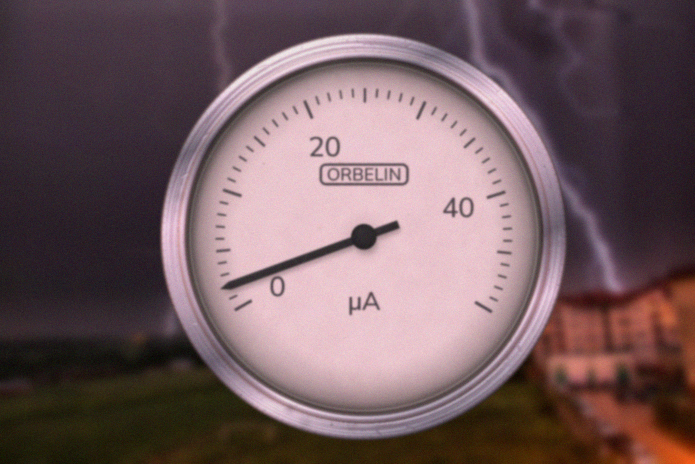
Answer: 2 (µA)
